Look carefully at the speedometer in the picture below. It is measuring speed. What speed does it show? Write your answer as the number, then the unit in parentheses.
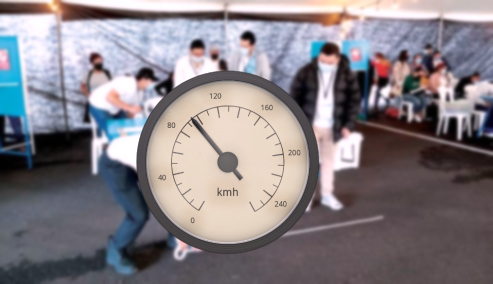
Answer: 95 (km/h)
